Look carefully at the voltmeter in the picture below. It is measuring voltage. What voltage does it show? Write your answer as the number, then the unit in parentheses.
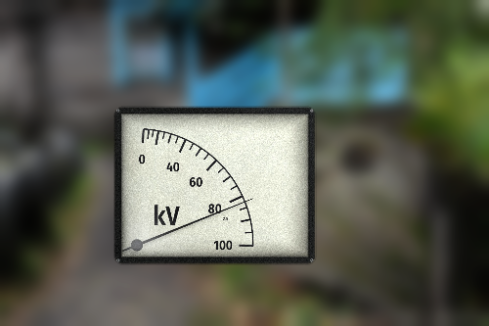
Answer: 82.5 (kV)
